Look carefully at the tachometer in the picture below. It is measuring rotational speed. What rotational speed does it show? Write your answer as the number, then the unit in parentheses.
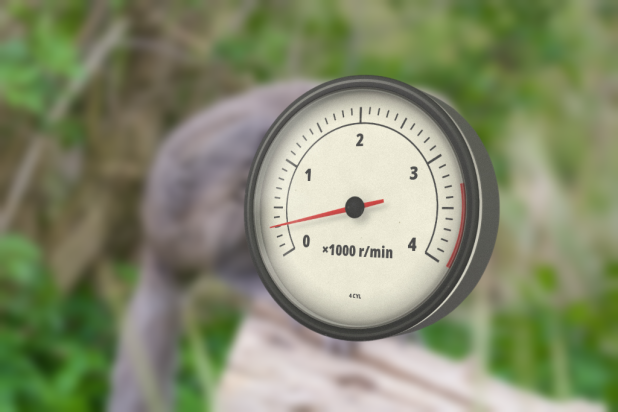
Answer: 300 (rpm)
